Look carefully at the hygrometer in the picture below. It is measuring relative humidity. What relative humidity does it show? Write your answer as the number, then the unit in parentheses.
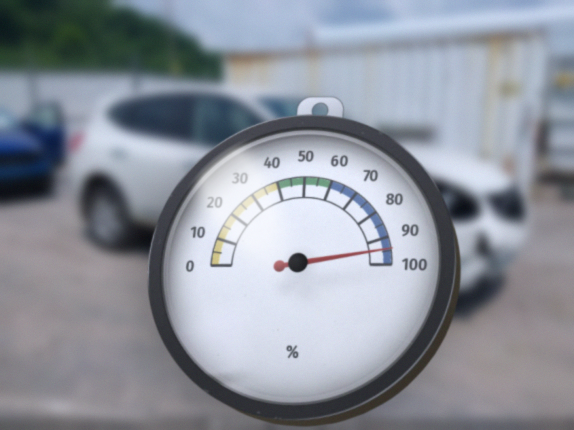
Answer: 95 (%)
